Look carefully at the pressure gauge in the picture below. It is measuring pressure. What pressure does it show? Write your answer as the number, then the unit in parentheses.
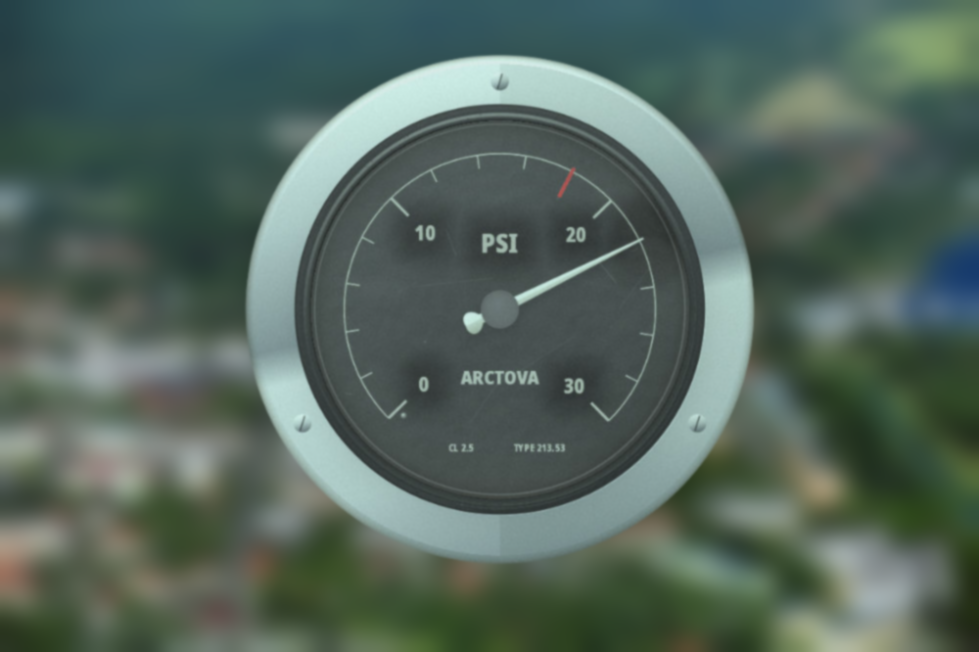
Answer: 22 (psi)
